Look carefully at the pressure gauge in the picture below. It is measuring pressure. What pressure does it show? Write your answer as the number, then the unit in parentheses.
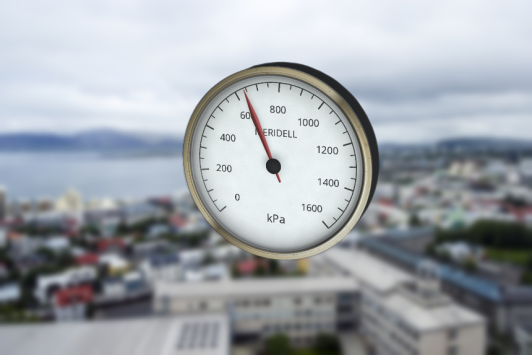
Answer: 650 (kPa)
